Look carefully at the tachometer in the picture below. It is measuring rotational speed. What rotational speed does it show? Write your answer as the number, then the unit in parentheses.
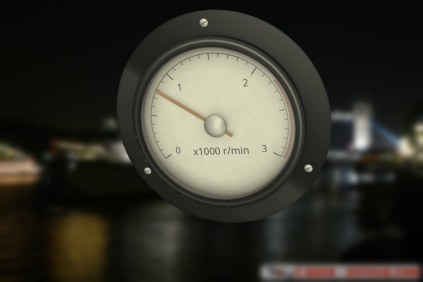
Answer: 800 (rpm)
